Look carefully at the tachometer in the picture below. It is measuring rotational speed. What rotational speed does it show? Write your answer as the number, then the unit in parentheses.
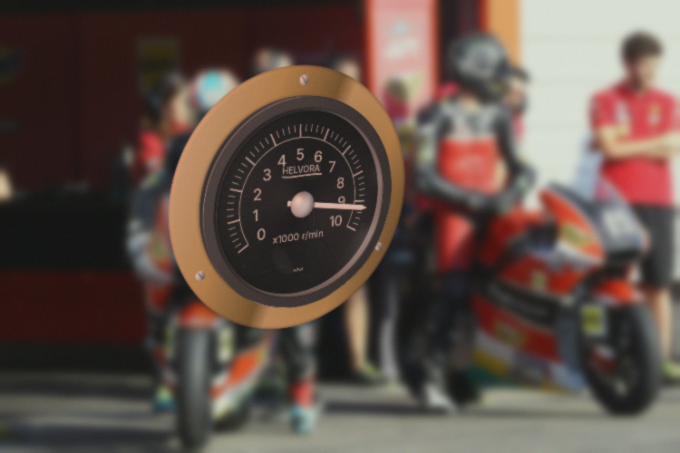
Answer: 9200 (rpm)
